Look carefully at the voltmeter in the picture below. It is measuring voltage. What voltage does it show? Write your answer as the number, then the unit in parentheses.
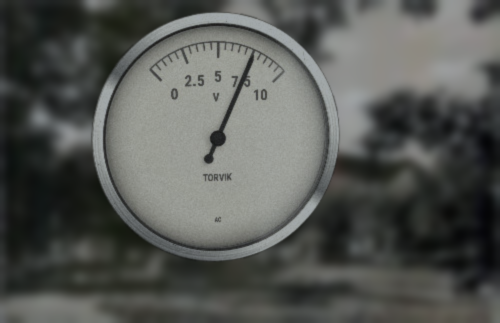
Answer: 7.5 (V)
